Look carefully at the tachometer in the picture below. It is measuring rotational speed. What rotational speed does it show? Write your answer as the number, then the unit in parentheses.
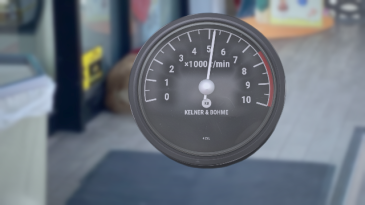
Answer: 5250 (rpm)
